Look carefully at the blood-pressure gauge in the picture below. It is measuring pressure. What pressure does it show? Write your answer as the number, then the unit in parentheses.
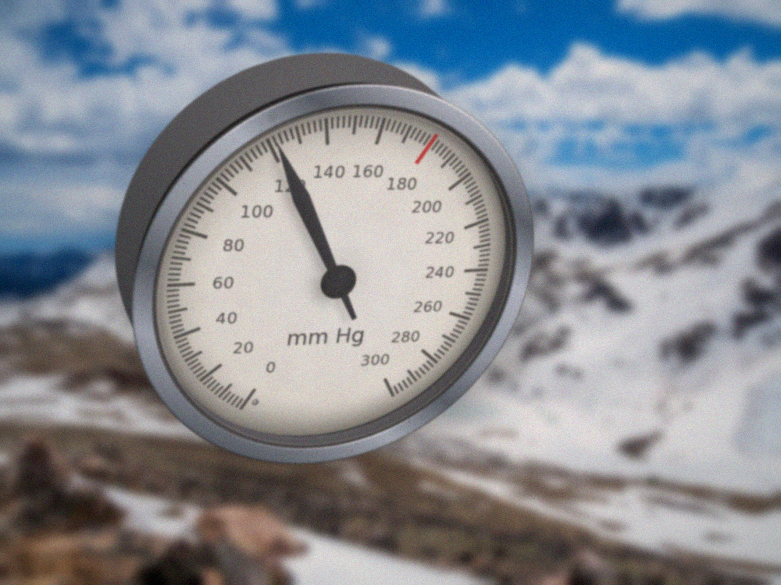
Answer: 122 (mmHg)
